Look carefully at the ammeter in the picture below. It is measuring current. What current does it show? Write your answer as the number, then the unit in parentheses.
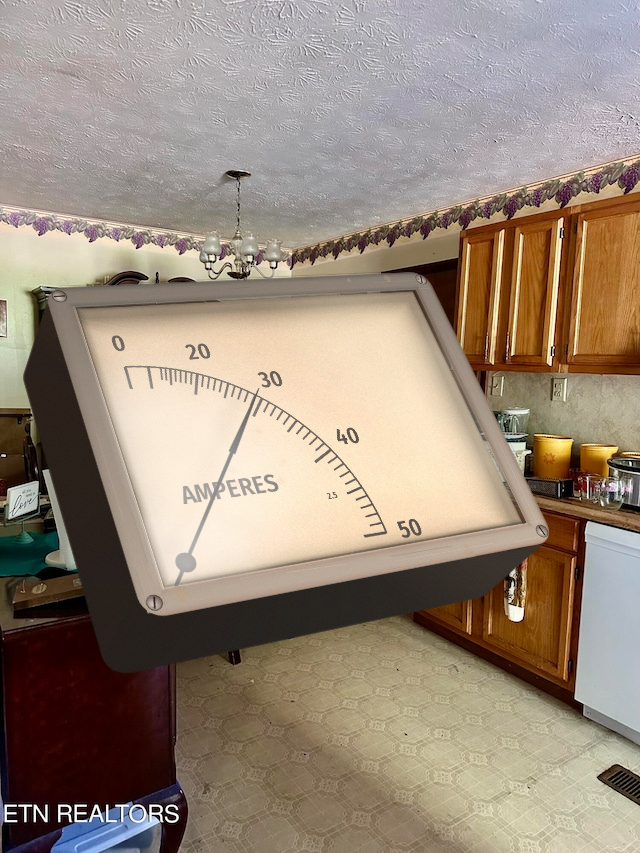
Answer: 29 (A)
